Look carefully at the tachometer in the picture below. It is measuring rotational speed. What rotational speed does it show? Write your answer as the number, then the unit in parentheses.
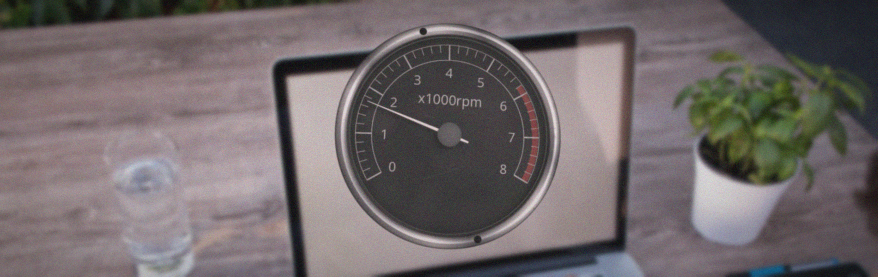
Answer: 1700 (rpm)
